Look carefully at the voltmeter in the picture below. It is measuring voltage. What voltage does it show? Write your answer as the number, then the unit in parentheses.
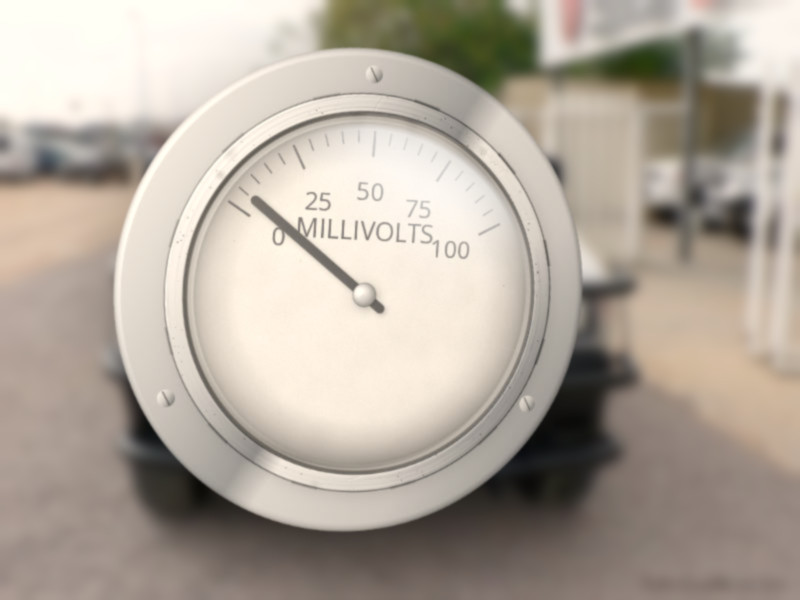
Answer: 5 (mV)
